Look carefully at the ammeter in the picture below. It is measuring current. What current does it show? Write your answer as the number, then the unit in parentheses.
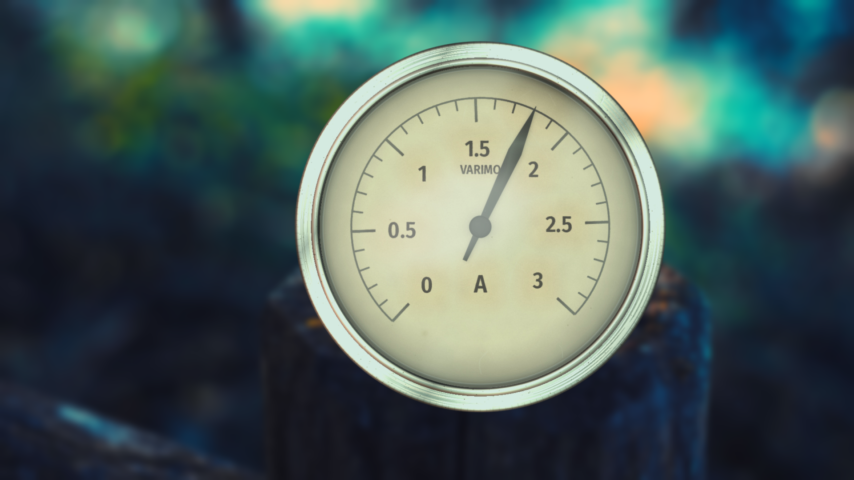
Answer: 1.8 (A)
